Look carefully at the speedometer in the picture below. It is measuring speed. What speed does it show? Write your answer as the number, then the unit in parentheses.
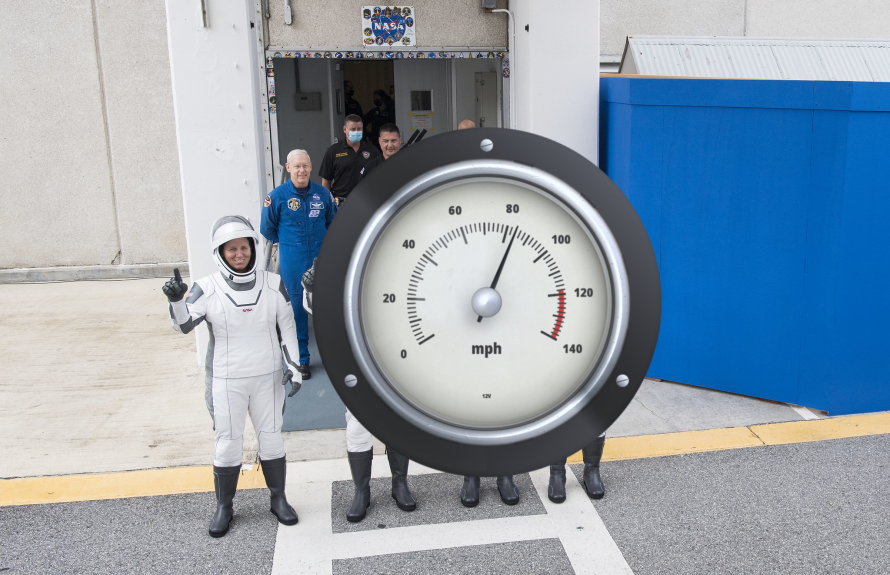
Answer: 84 (mph)
